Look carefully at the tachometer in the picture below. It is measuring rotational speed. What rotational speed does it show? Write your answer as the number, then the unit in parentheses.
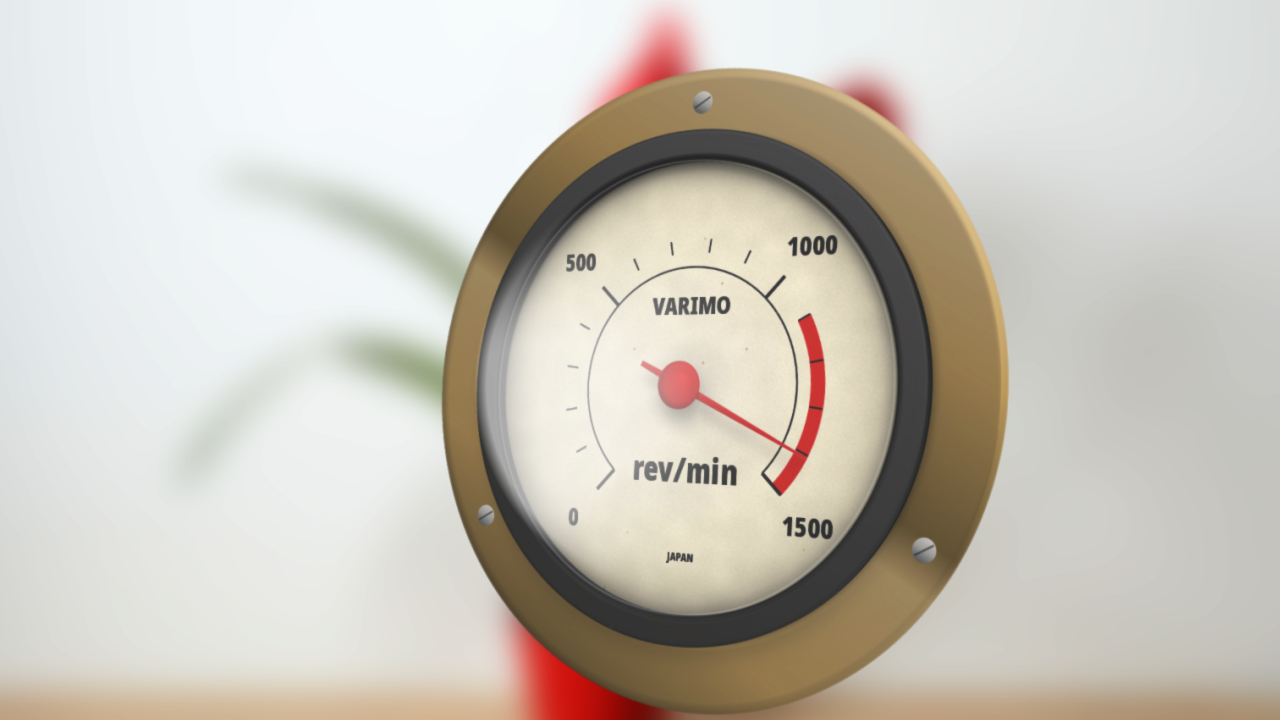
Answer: 1400 (rpm)
